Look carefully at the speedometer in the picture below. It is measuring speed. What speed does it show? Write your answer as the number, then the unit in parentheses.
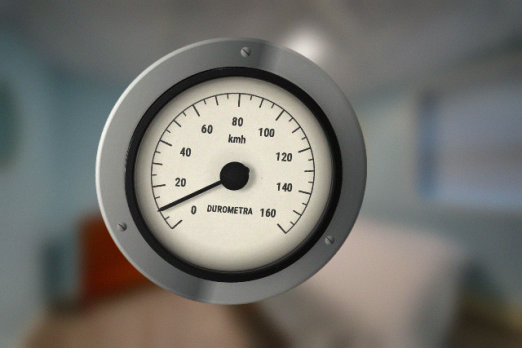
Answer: 10 (km/h)
